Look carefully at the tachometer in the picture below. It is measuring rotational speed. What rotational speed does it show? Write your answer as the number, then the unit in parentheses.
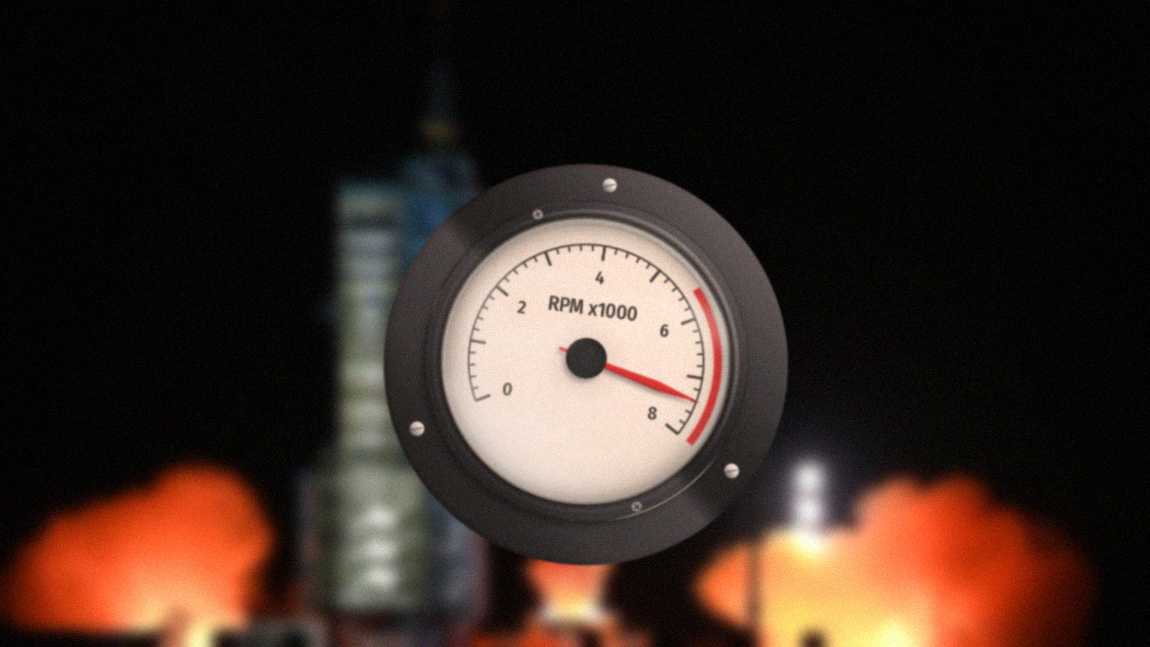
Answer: 7400 (rpm)
